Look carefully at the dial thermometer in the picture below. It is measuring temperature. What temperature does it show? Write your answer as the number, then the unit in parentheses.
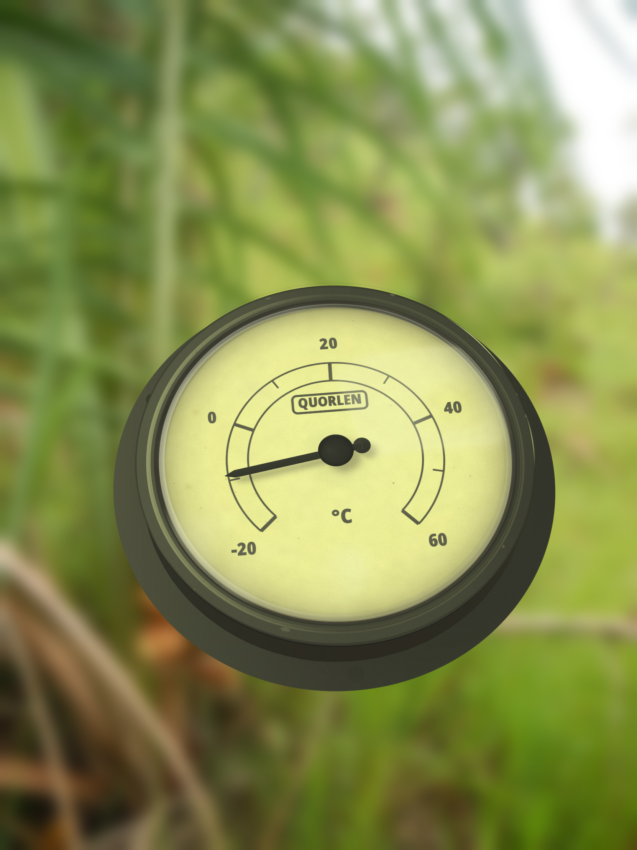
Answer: -10 (°C)
